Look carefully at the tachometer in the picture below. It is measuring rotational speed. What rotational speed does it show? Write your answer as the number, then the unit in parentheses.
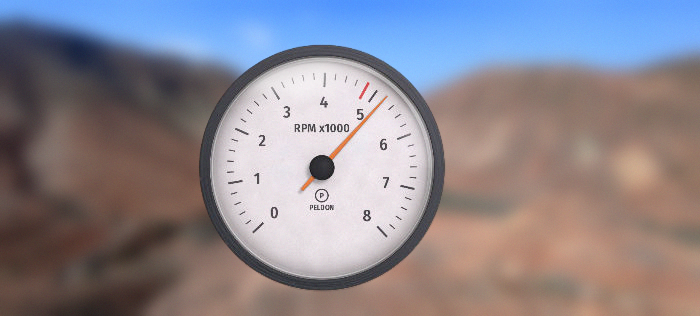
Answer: 5200 (rpm)
